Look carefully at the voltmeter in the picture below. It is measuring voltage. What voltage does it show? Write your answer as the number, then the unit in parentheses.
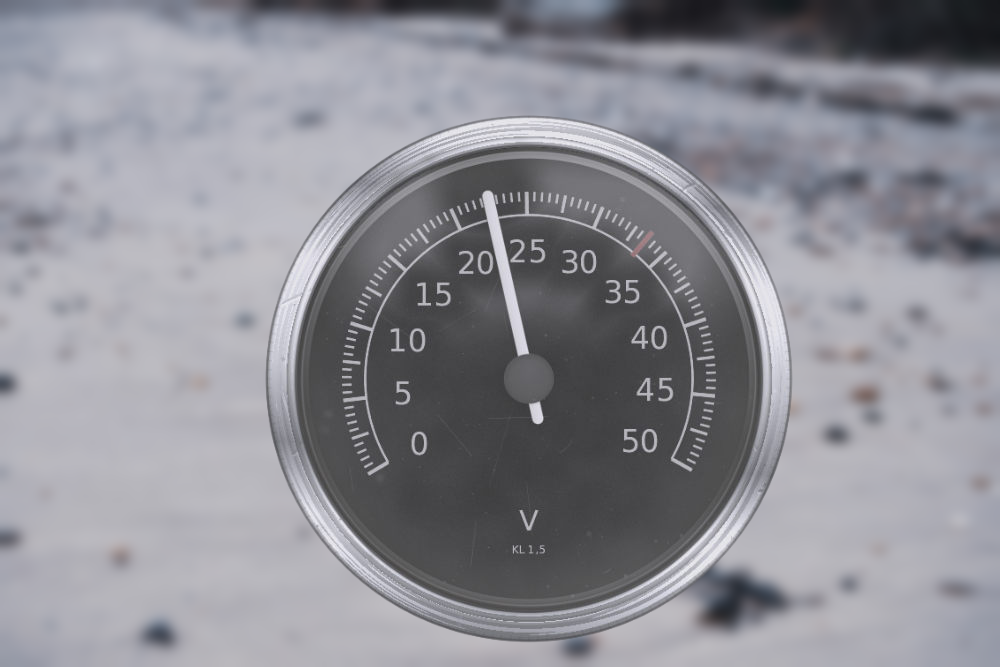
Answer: 22.5 (V)
